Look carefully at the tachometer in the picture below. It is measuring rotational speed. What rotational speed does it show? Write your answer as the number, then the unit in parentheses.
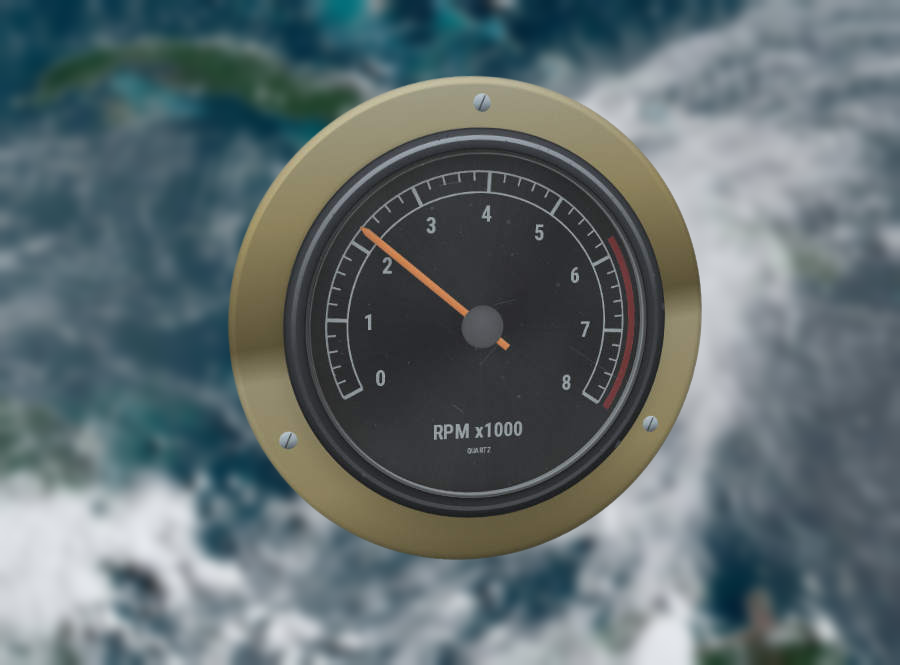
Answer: 2200 (rpm)
